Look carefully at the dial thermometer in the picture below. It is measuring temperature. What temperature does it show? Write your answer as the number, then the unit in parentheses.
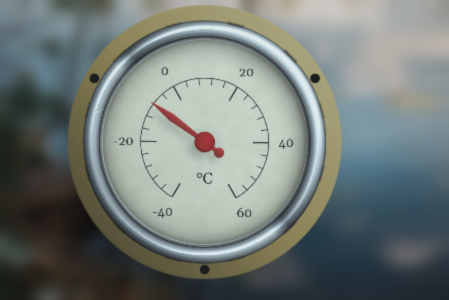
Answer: -8 (°C)
